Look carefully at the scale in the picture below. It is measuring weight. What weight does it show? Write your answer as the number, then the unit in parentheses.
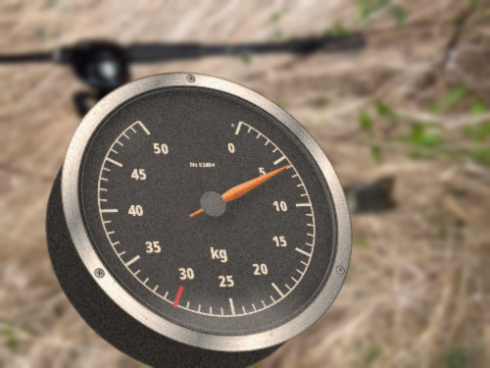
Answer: 6 (kg)
